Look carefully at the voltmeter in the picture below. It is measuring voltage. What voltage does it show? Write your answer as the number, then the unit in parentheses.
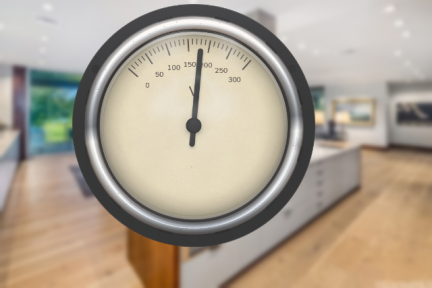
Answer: 180 (V)
